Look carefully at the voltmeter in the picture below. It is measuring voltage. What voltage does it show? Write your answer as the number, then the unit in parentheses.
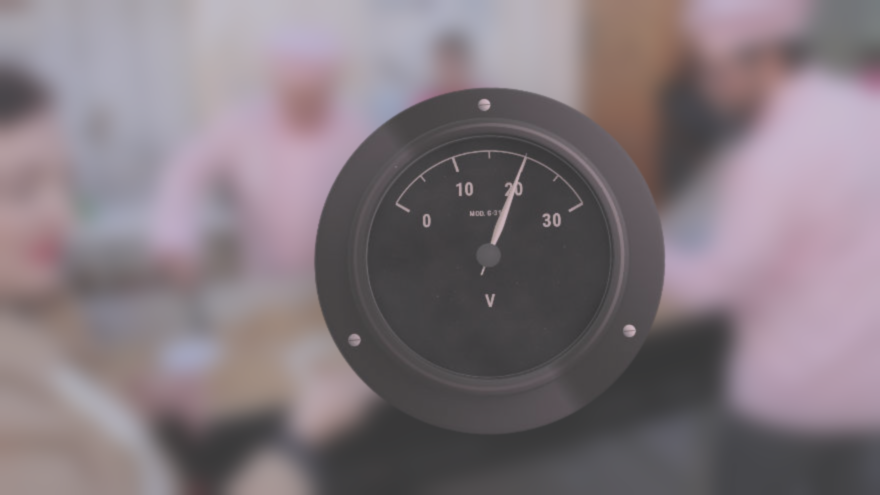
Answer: 20 (V)
